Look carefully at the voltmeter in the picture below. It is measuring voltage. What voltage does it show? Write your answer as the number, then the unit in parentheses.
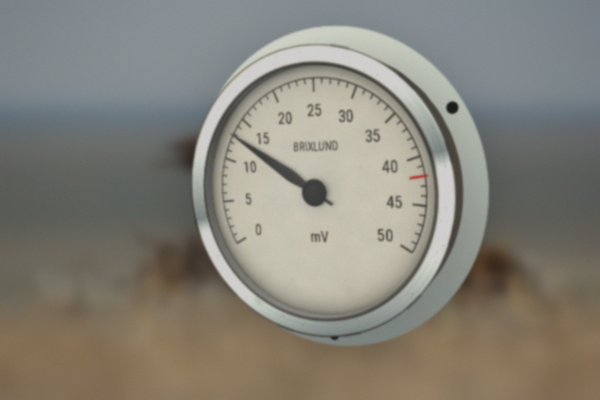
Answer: 13 (mV)
